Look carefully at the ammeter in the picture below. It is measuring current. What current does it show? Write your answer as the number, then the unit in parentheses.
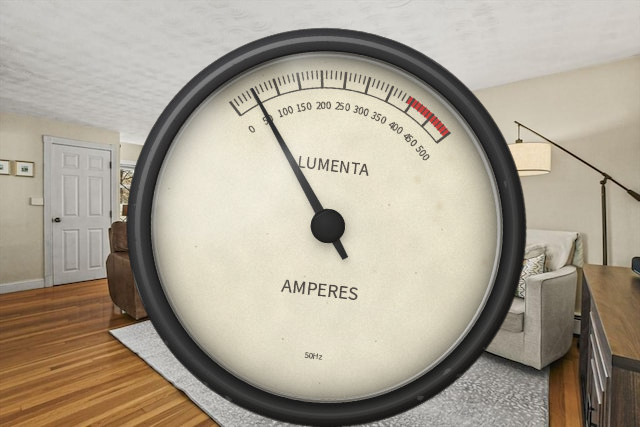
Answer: 50 (A)
